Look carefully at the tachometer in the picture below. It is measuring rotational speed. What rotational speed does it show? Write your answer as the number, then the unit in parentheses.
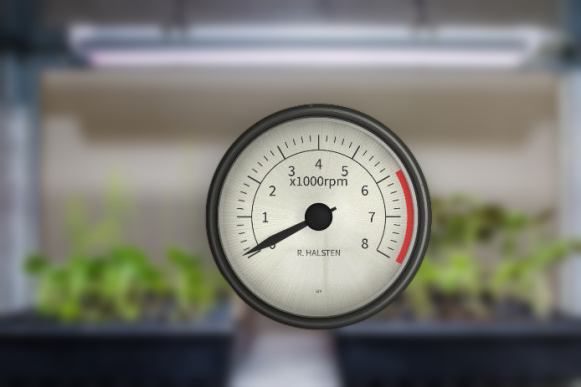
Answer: 100 (rpm)
